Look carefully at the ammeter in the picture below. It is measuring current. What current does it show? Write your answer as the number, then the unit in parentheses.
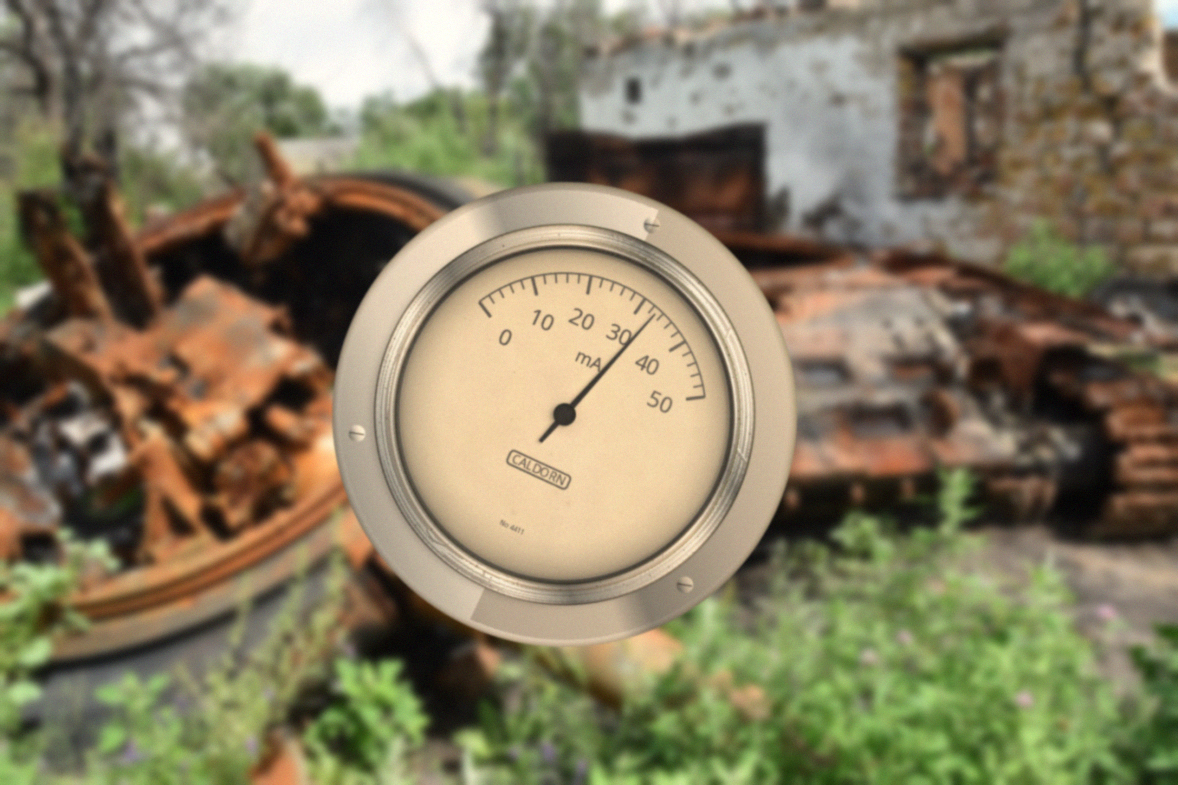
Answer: 33 (mA)
